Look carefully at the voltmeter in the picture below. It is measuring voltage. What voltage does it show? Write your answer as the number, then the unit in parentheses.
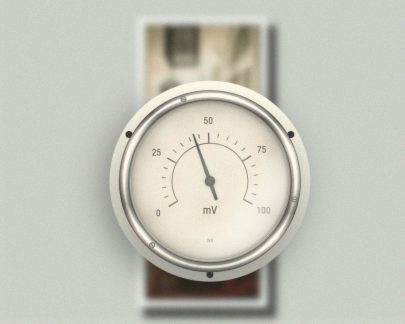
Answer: 42.5 (mV)
